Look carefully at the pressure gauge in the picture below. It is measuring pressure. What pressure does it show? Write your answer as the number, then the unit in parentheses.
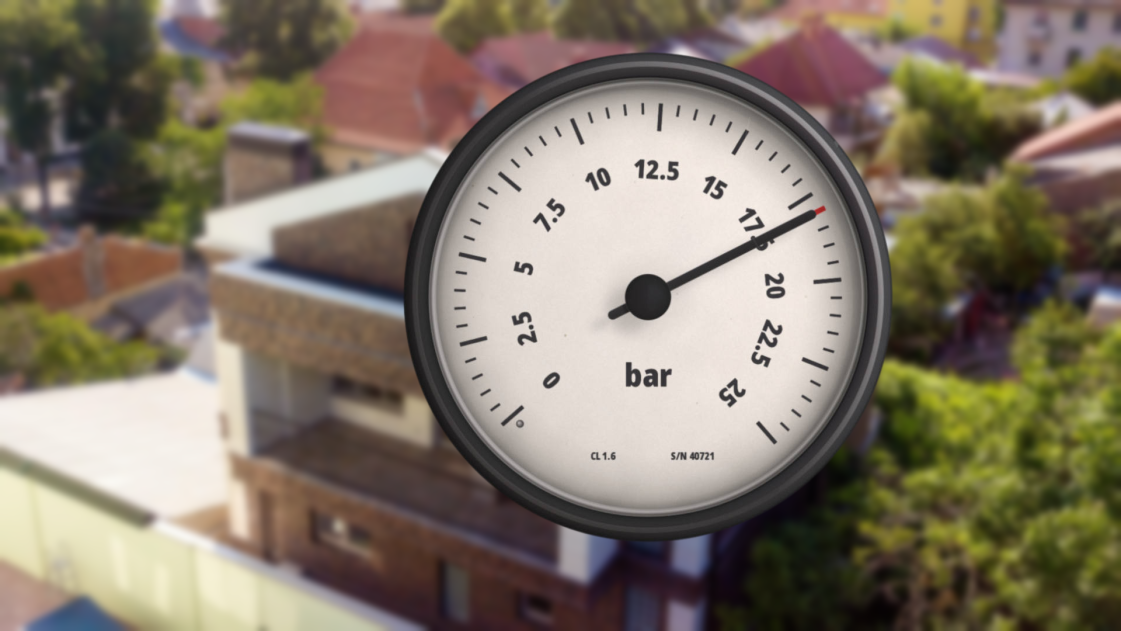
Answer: 18 (bar)
